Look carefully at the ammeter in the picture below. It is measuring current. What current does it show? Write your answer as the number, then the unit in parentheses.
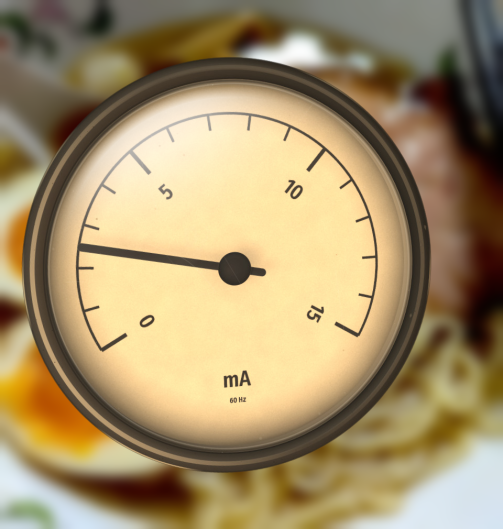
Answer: 2.5 (mA)
